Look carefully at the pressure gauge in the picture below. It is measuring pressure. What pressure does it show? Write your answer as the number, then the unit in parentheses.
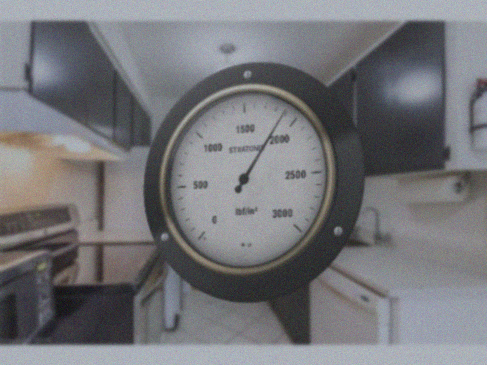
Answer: 1900 (psi)
